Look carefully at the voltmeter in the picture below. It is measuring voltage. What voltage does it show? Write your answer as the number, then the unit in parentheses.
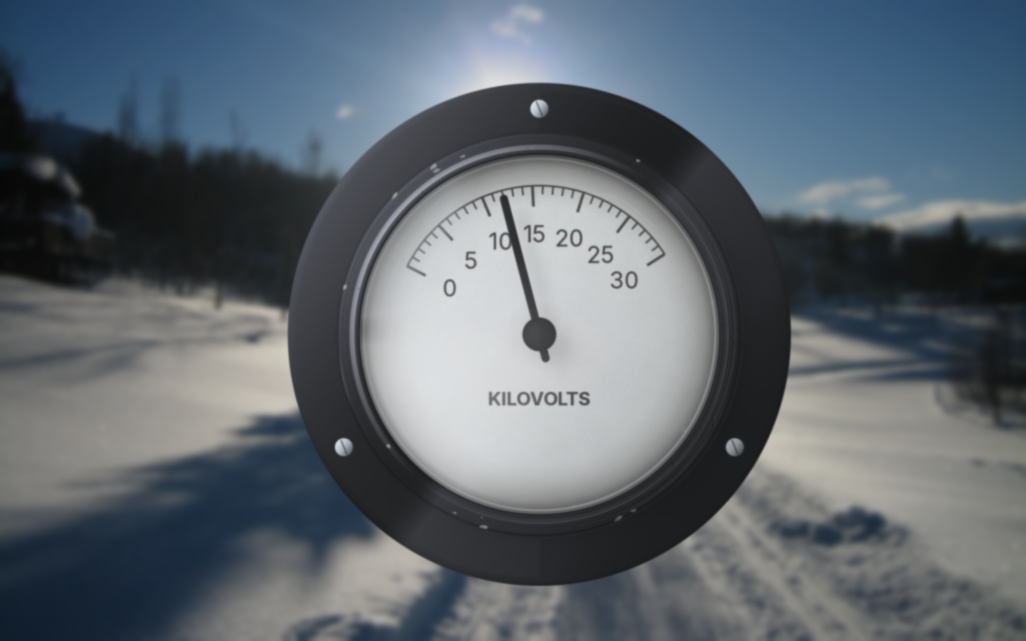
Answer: 12 (kV)
